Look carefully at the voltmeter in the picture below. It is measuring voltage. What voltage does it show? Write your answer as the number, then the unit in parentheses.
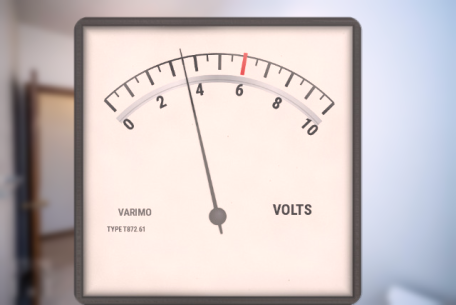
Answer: 3.5 (V)
